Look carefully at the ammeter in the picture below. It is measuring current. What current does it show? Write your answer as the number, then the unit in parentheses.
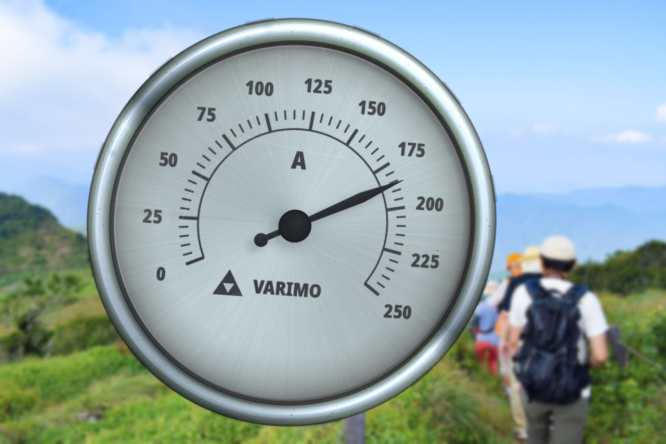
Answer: 185 (A)
